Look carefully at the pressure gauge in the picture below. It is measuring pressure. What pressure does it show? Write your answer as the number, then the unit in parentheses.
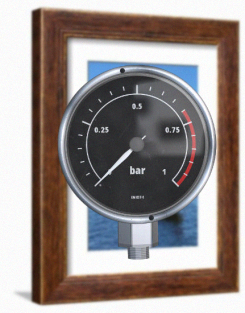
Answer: 0 (bar)
